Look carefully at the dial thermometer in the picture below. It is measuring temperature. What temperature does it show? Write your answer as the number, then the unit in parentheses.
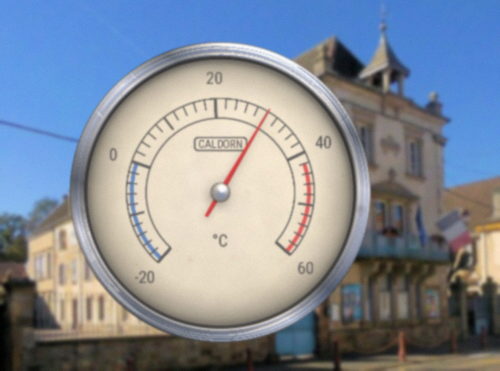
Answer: 30 (°C)
